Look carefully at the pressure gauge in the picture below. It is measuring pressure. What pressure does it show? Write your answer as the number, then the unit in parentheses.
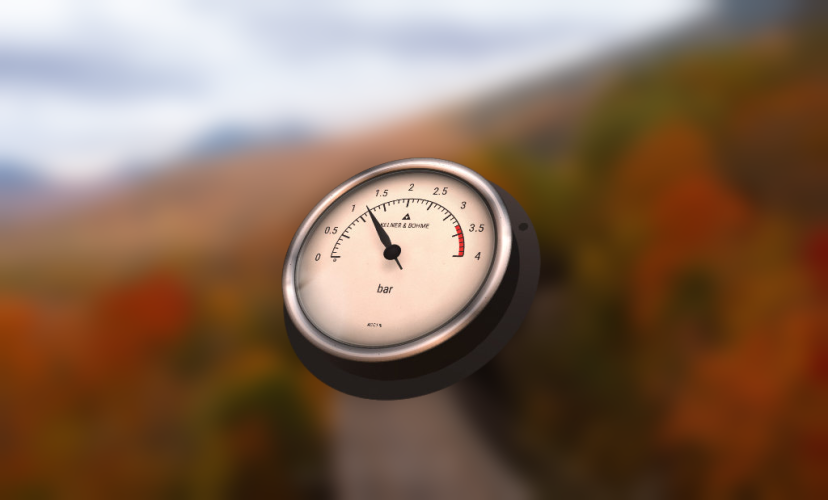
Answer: 1.2 (bar)
